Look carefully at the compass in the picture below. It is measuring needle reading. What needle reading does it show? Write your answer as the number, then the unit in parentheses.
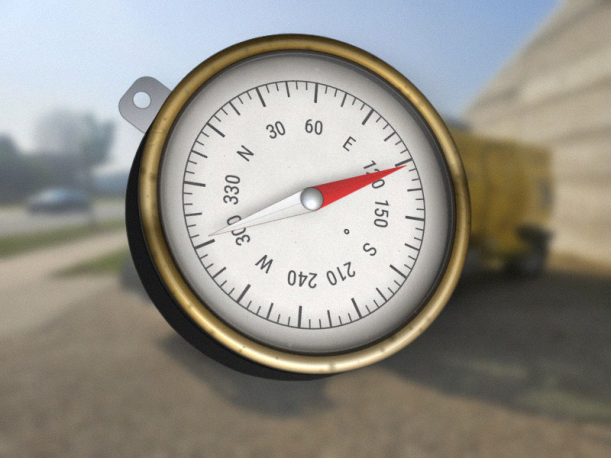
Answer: 122.5 (°)
